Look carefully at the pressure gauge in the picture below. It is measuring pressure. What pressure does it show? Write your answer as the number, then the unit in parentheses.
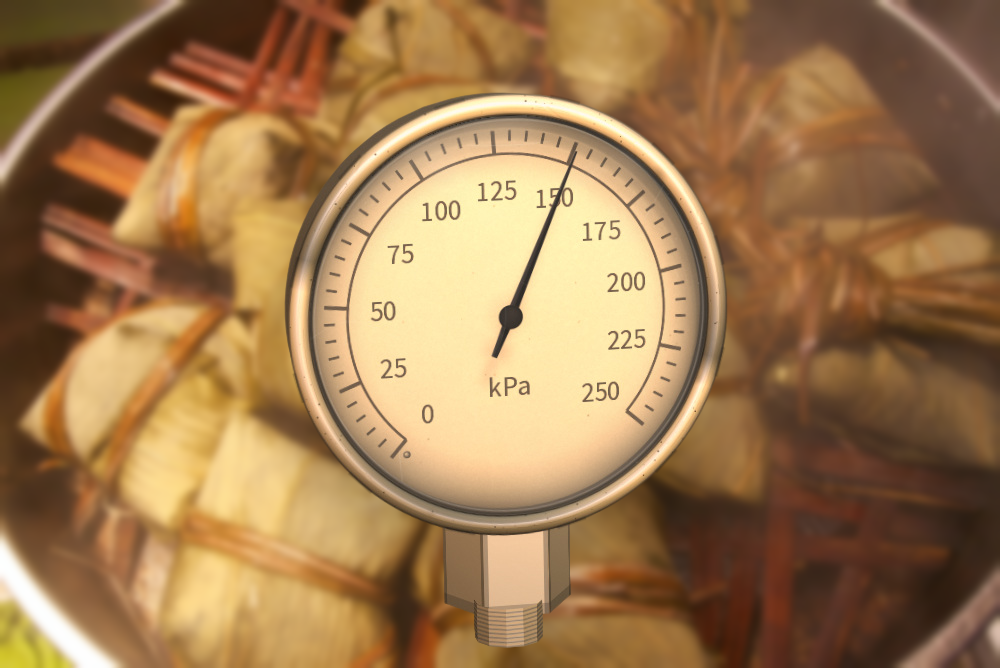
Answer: 150 (kPa)
